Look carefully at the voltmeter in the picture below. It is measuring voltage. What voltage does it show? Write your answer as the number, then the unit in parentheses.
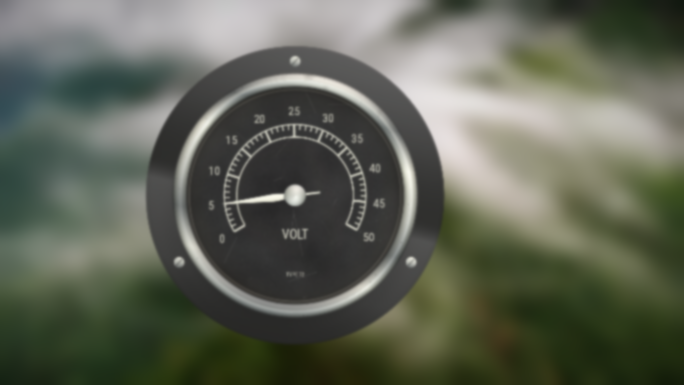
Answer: 5 (V)
